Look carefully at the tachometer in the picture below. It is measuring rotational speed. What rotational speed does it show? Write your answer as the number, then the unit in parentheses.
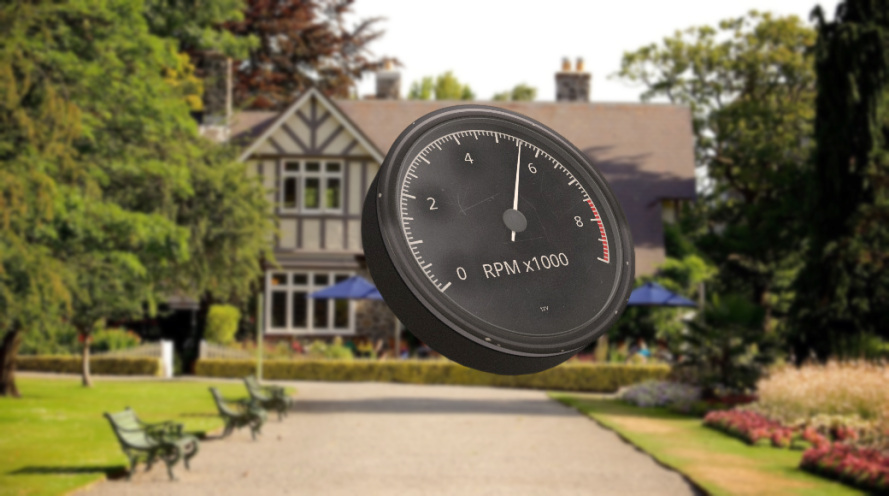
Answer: 5500 (rpm)
